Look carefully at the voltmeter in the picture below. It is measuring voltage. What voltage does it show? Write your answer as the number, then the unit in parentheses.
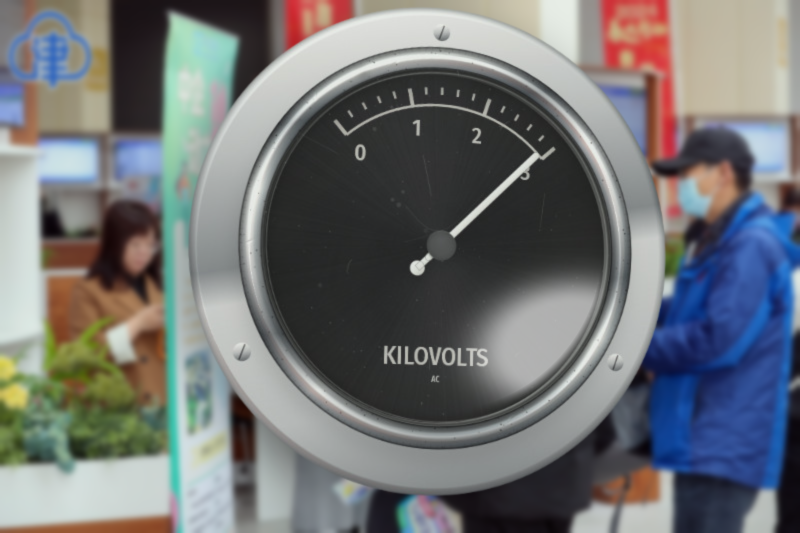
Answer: 2.9 (kV)
